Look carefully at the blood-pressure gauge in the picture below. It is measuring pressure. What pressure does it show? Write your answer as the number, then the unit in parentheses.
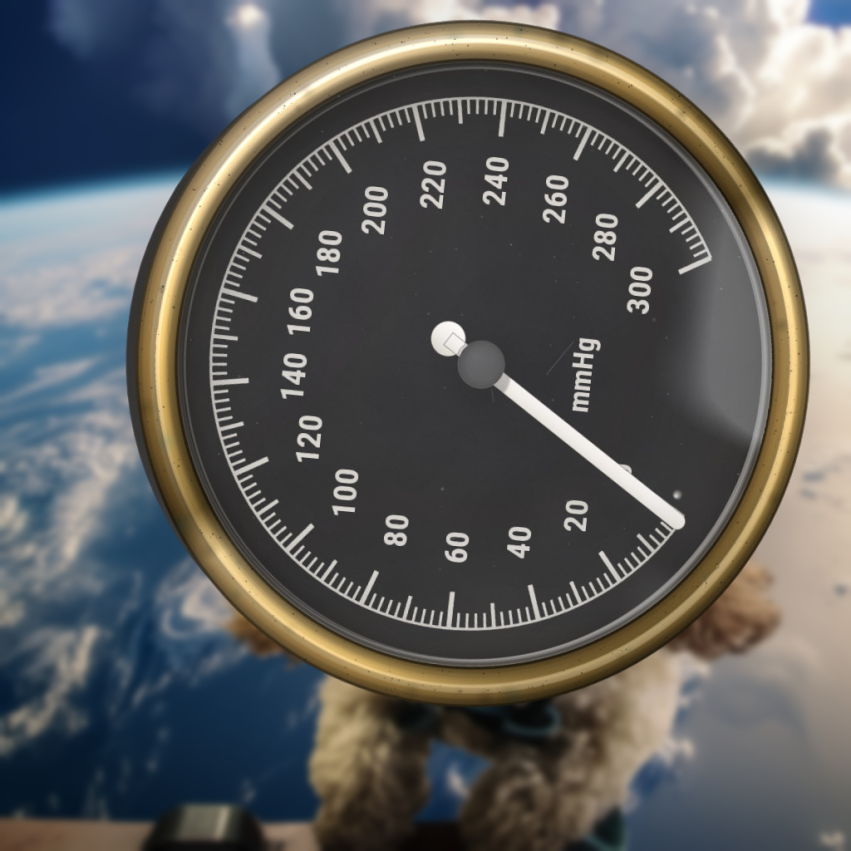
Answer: 2 (mmHg)
